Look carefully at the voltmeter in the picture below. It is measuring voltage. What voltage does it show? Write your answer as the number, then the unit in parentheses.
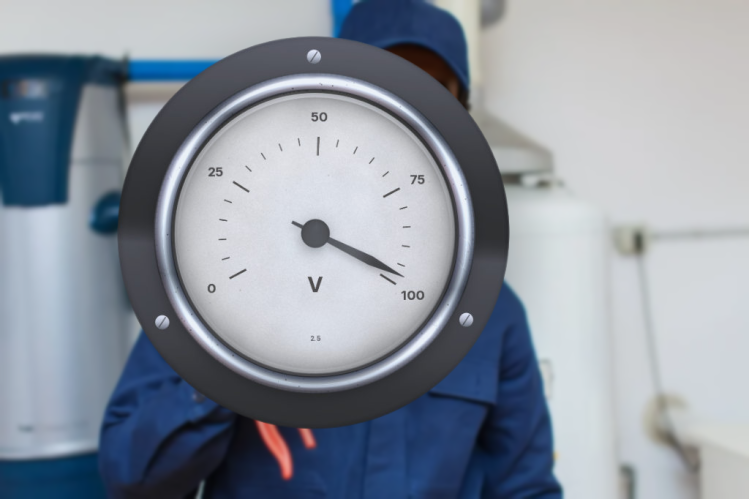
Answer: 97.5 (V)
